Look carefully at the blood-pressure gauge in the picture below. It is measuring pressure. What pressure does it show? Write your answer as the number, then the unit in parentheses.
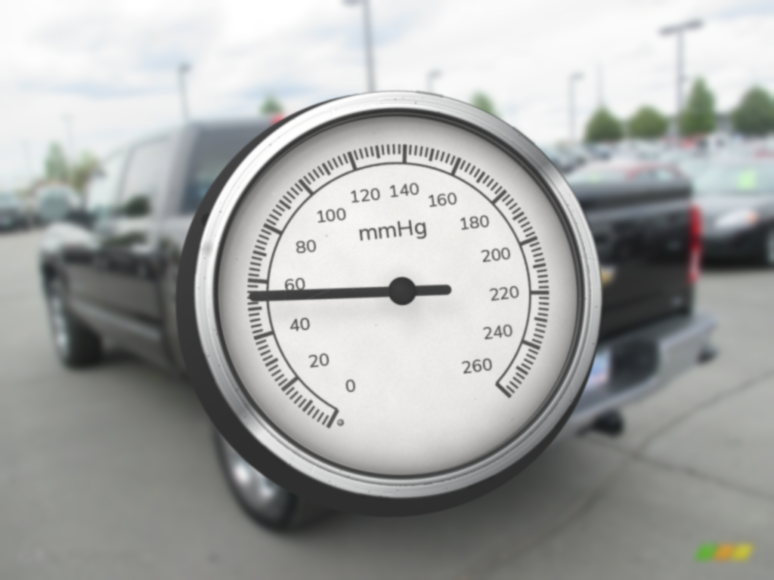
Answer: 54 (mmHg)
